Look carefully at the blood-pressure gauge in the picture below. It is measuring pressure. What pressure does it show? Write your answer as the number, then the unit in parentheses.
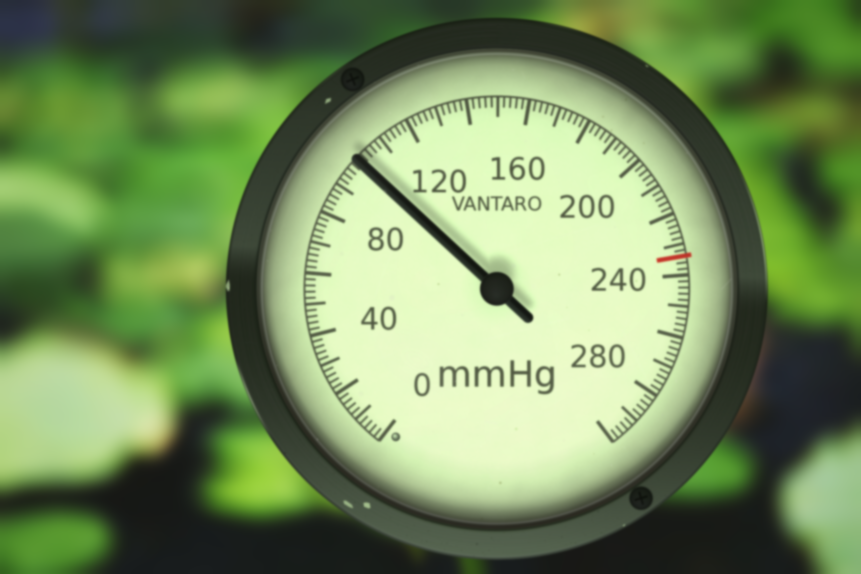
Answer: 100 (mmHg)
